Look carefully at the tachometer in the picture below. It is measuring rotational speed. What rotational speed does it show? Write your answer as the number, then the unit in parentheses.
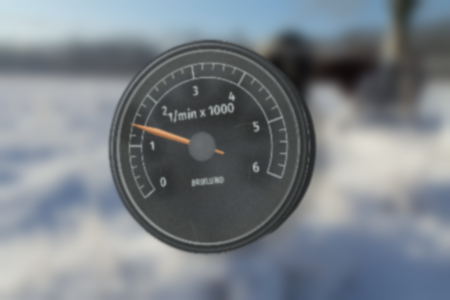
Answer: 1400 (rpm)
